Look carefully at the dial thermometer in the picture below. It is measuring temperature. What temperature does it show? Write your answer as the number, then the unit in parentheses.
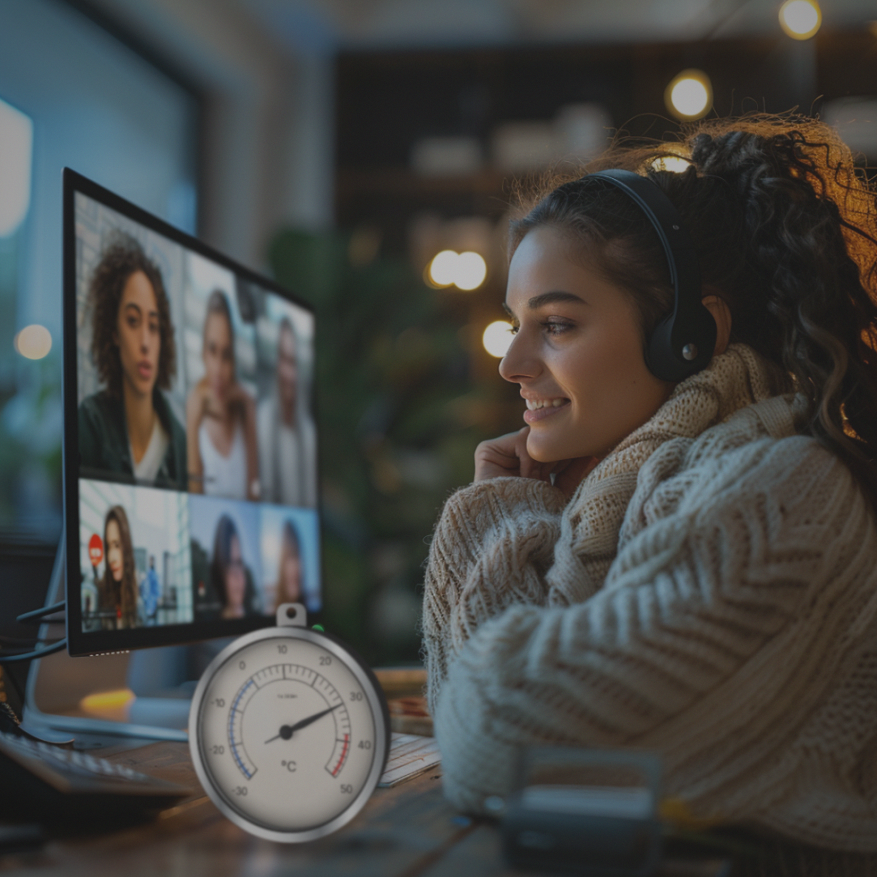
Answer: 30 (°C)
